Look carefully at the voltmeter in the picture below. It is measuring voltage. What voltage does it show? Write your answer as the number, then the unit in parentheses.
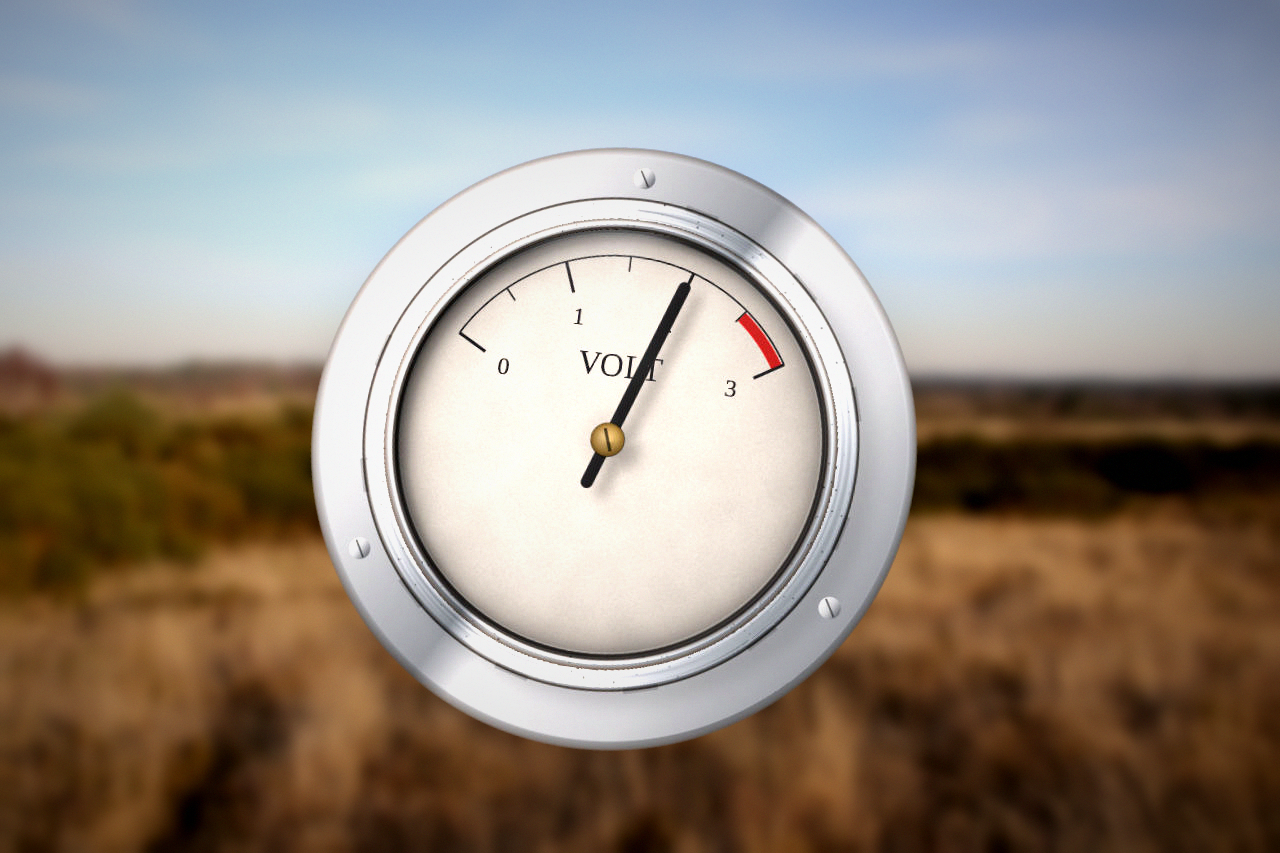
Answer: 2 (V)
